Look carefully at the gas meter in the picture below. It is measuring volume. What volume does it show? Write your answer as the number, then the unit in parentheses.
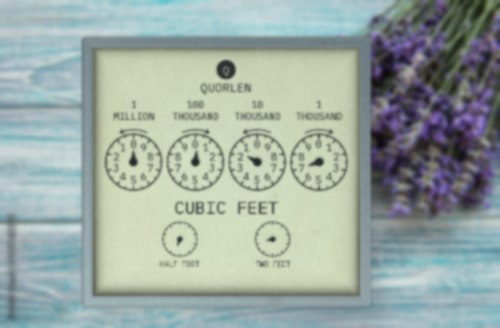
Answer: 1700 (ft³)
